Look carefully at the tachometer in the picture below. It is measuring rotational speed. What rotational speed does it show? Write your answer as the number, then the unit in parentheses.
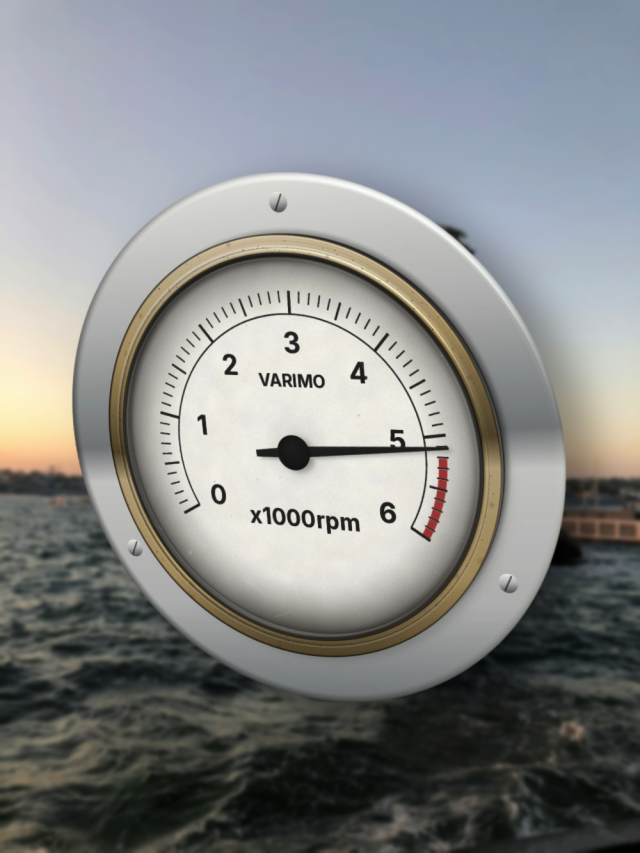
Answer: 5100 (rpm)
